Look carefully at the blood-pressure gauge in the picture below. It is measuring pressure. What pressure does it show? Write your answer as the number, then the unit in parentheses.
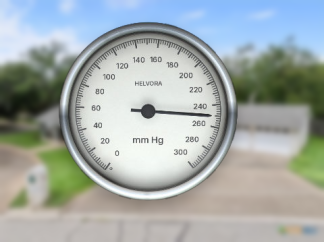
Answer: 250 (mmHg)
